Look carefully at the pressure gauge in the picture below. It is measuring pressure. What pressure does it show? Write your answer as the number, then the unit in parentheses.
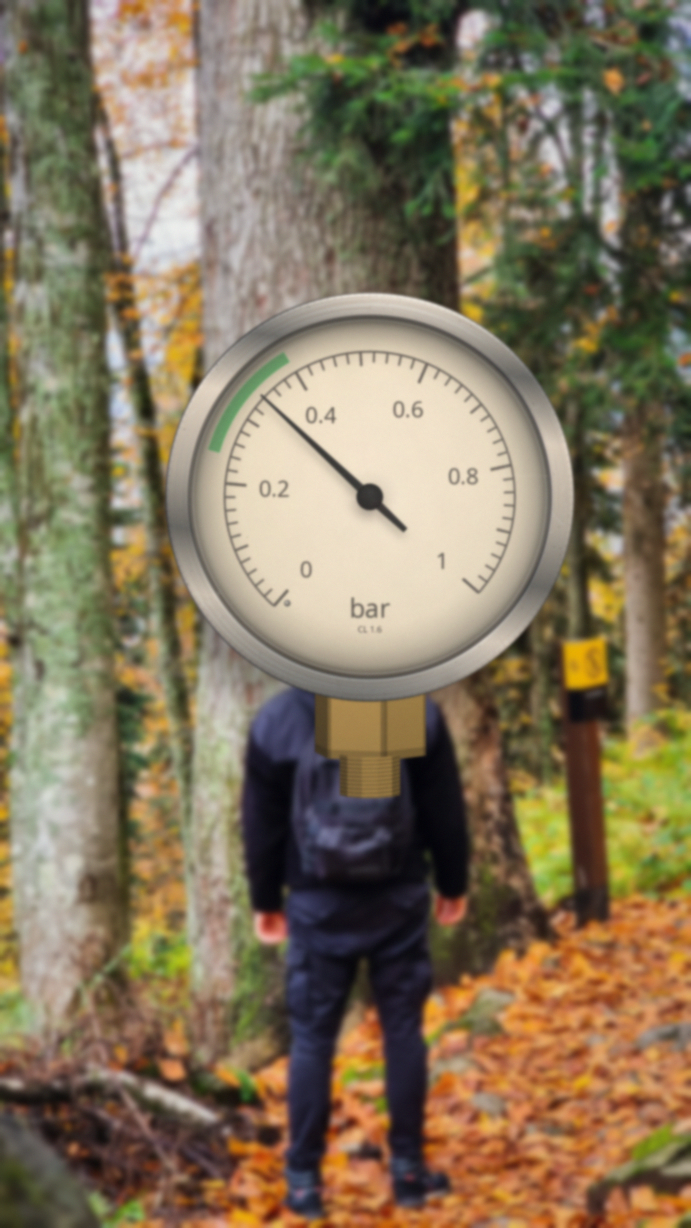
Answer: 0.34 (bar)
